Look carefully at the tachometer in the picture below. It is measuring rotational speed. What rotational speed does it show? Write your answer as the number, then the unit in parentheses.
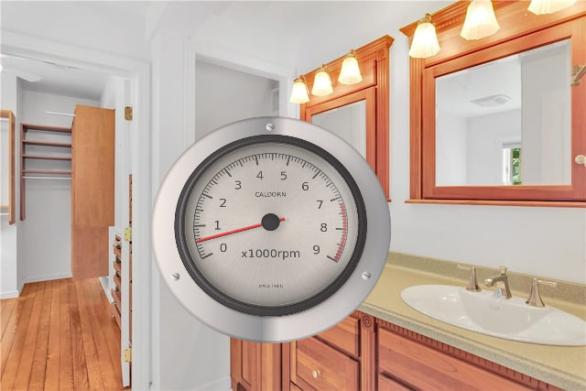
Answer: 500 (rpm)
